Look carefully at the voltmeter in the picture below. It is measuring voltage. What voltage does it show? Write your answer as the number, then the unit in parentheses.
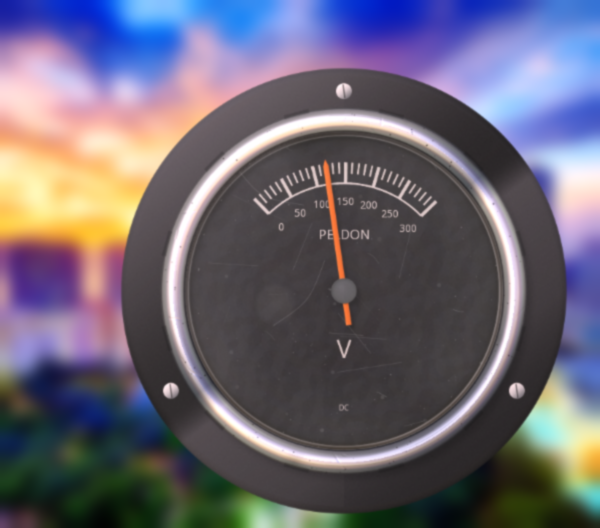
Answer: 120 (V)
